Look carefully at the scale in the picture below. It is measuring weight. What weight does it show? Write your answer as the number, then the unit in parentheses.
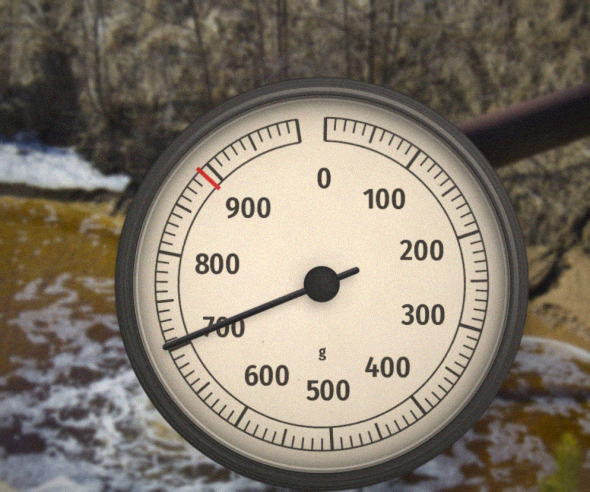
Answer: 705 (g)
